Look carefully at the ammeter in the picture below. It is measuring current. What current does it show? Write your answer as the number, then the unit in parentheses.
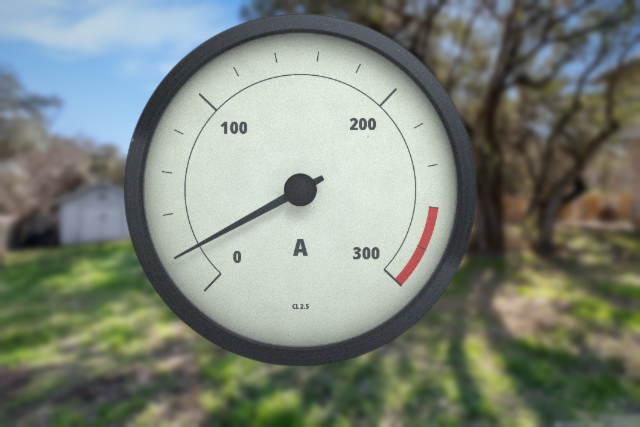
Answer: 20 (A)
